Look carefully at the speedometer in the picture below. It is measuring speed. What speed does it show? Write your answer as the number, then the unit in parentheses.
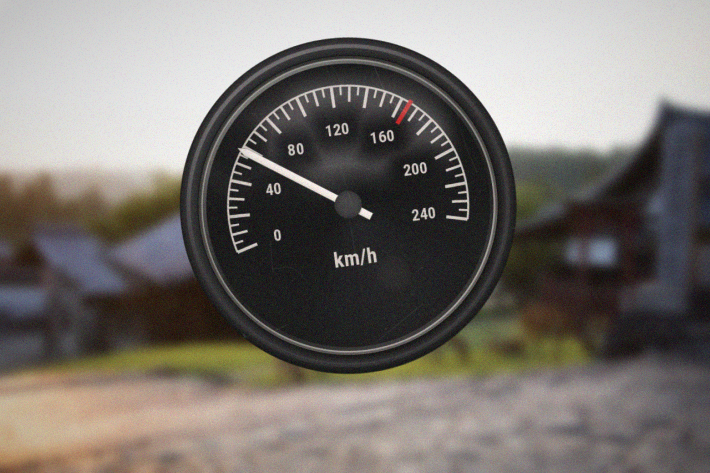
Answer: 57.5 (km/h)
